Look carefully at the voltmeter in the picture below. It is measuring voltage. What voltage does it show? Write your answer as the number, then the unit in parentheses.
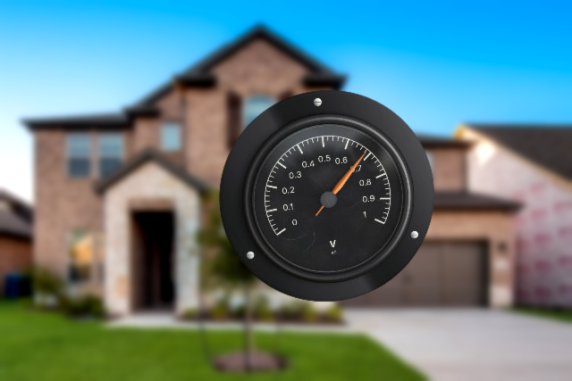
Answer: 0.68 (V)
